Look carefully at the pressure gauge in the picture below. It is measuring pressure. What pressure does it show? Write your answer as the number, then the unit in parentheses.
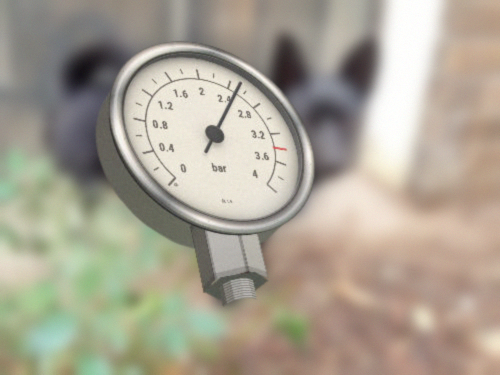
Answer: 2.5 (bar)
